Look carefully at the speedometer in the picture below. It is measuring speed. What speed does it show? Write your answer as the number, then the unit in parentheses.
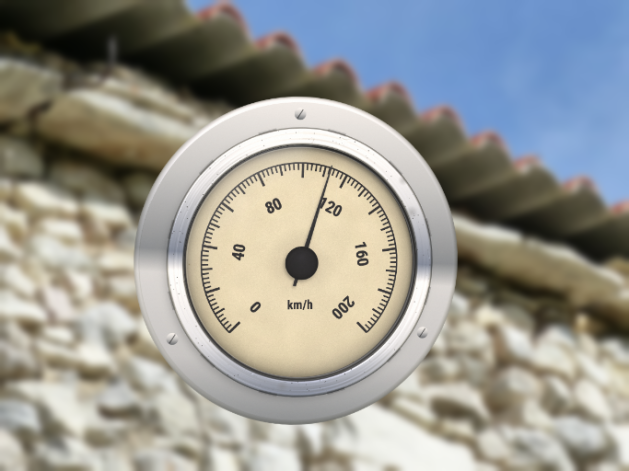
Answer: 112 (km/h)
